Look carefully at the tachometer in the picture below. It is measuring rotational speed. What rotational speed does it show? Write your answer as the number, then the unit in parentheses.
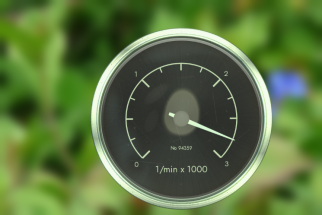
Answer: 2750 (rpm)
